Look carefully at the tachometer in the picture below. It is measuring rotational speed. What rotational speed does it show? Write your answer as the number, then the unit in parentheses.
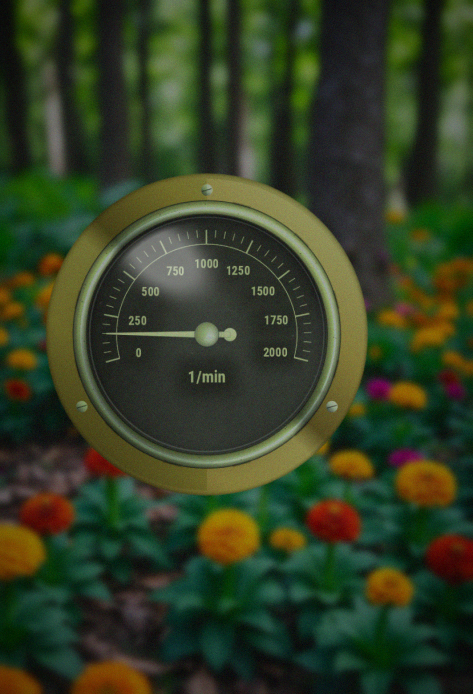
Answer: 150 (rpm)
